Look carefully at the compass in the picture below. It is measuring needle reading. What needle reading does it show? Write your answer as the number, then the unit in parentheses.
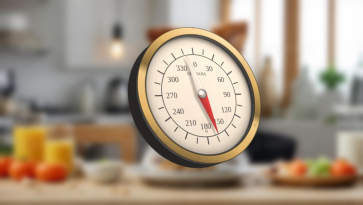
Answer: 165 (°)
